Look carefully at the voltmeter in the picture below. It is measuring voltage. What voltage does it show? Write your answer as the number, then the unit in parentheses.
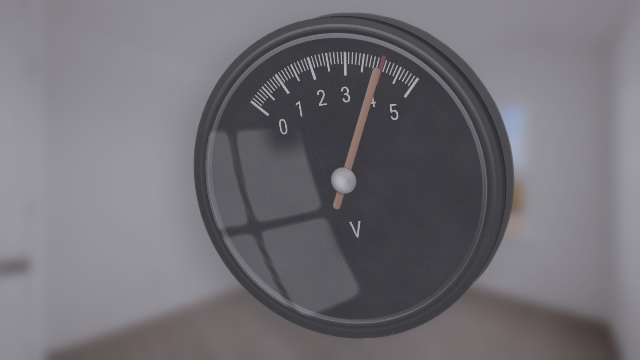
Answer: 4 (V)
